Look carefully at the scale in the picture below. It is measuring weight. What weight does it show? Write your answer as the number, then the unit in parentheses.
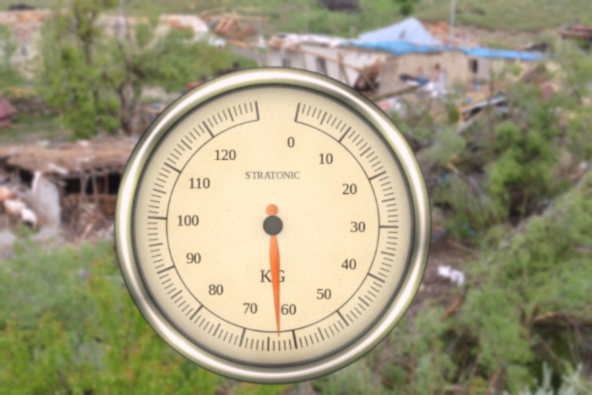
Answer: 63 (kg)
